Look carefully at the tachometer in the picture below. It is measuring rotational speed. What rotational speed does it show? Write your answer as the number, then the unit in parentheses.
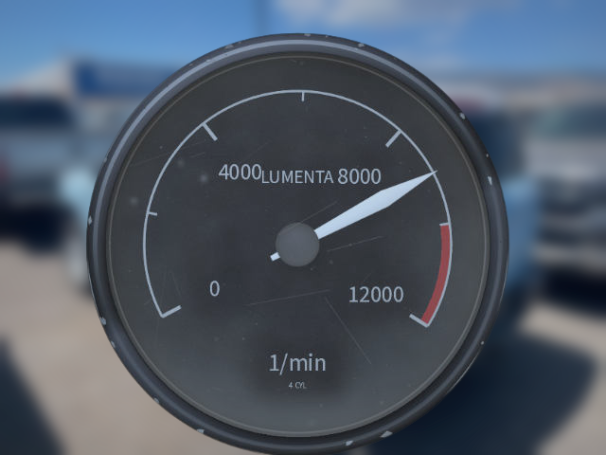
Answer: 9000 (rpm)
